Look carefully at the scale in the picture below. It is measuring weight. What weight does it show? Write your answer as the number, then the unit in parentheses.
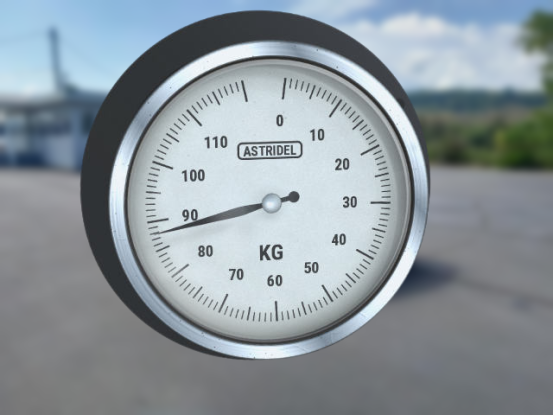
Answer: 88 (kg)
